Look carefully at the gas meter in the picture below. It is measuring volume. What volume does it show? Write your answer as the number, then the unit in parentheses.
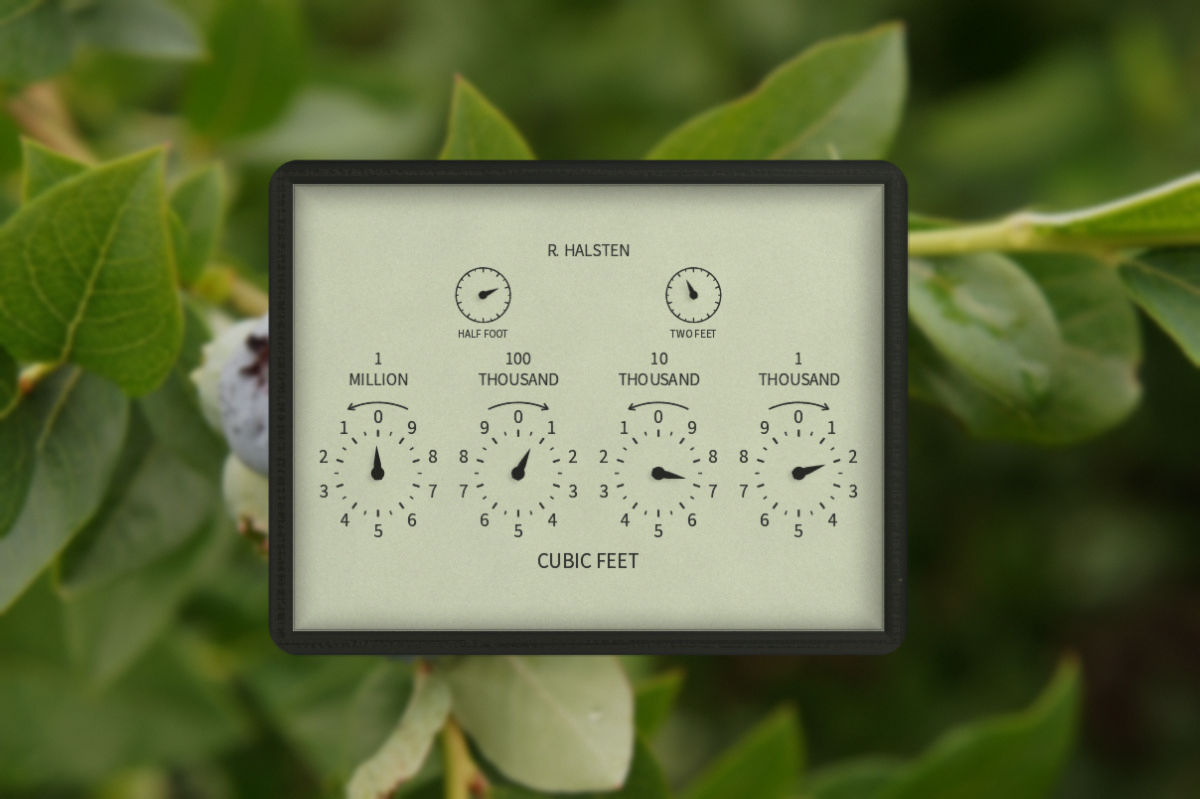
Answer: 7200 (ft³)
